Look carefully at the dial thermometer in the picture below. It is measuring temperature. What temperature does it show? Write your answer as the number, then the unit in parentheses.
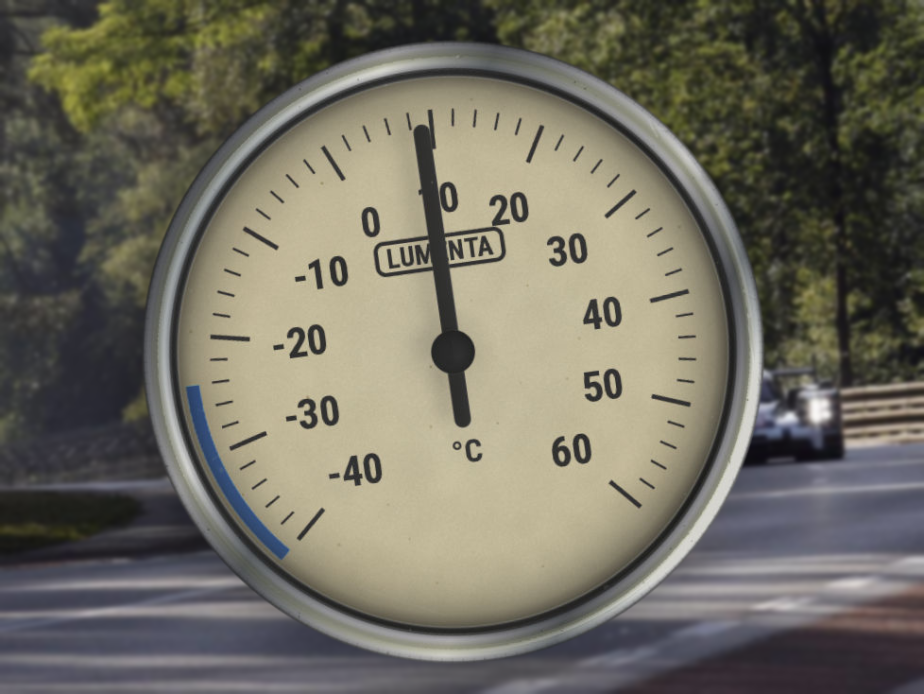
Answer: 9 (°C)
